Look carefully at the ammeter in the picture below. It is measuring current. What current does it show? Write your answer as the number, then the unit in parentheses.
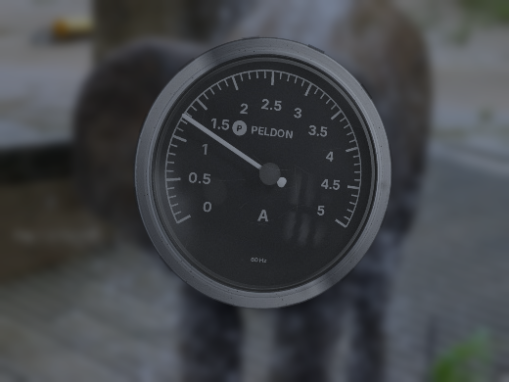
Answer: 1.25 (A)
